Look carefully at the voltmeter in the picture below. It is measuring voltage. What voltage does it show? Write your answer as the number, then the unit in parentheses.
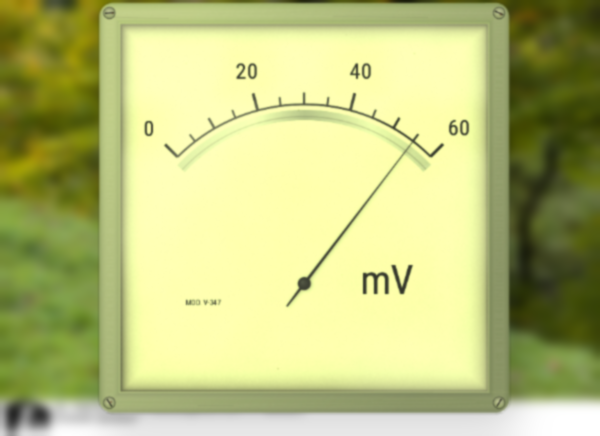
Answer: 55 (mV)
